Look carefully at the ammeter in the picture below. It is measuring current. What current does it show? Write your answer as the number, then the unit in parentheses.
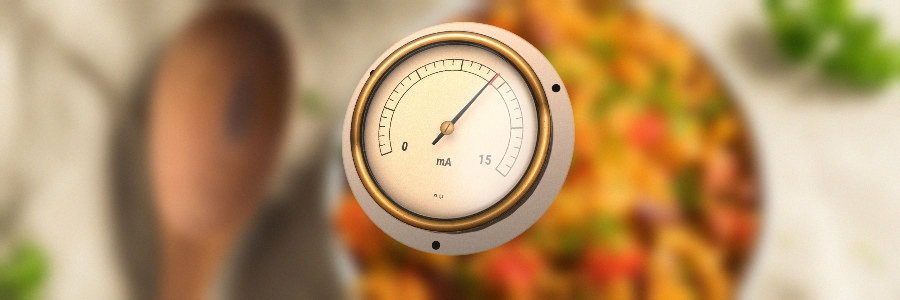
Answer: 9.5 (mA)
